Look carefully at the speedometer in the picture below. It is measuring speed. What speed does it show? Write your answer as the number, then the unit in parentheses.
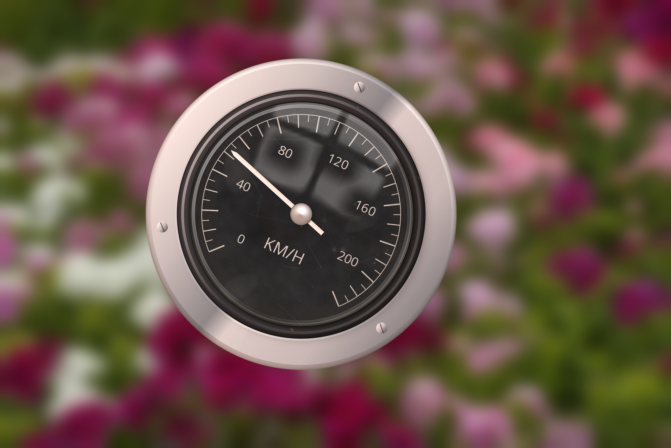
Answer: 52.5 (km/h)
